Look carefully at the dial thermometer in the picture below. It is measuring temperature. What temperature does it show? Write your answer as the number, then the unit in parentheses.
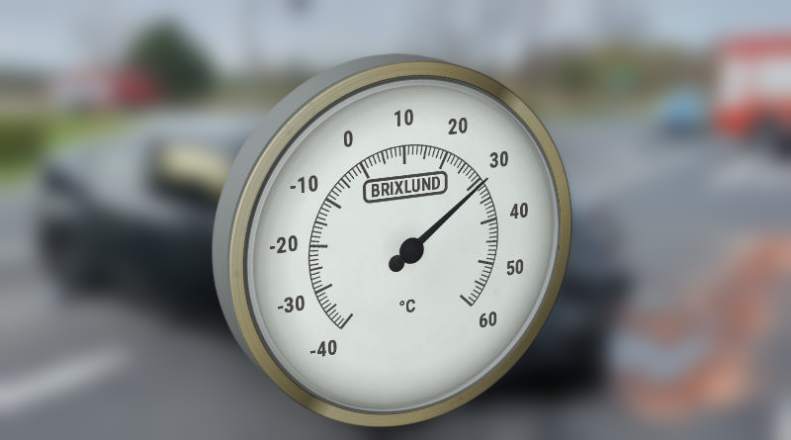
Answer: 30 (°C)
